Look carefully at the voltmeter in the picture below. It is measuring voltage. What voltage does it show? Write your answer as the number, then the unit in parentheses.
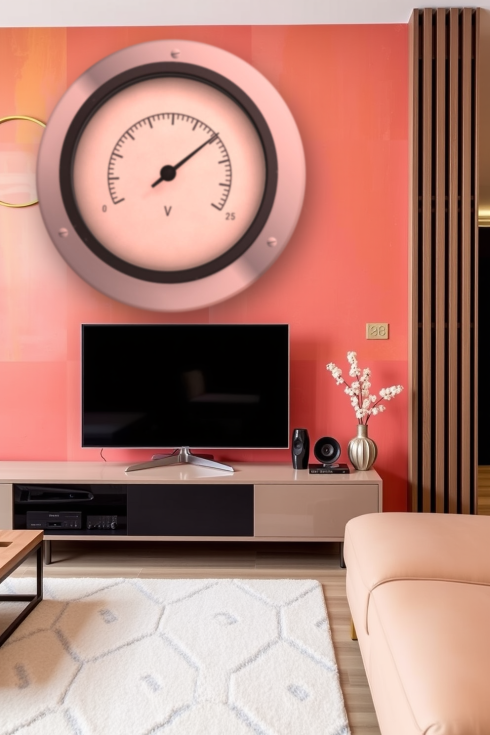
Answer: 17.5 (V)
